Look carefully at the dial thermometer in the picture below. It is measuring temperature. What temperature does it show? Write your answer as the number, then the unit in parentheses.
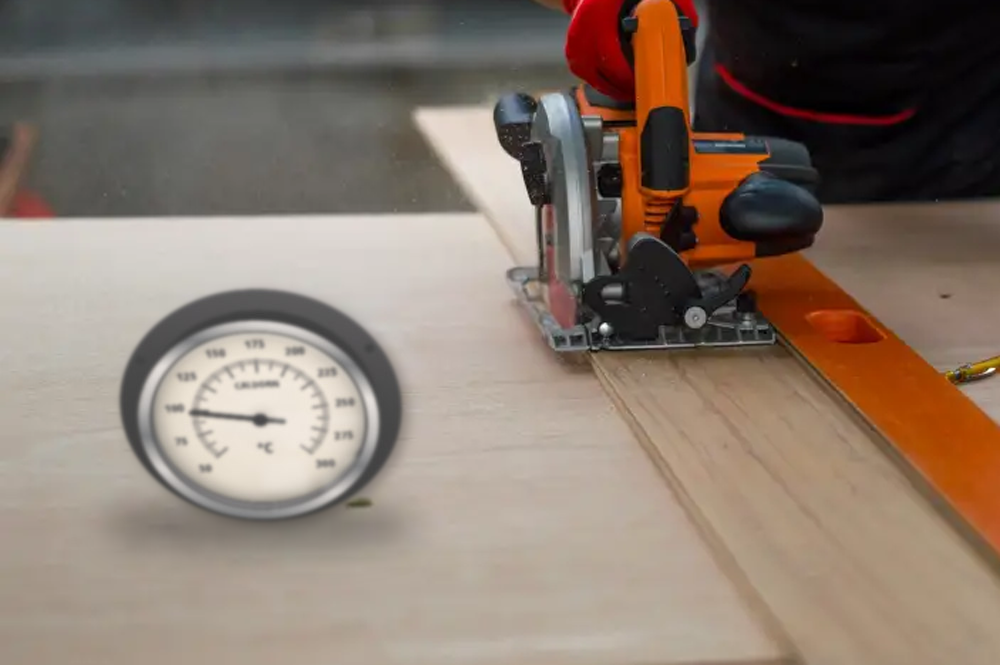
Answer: 100 (°C)
